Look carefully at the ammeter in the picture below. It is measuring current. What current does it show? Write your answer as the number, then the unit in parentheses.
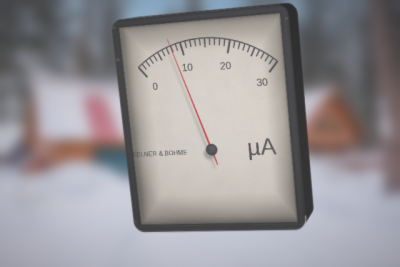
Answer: 8 (µA)
